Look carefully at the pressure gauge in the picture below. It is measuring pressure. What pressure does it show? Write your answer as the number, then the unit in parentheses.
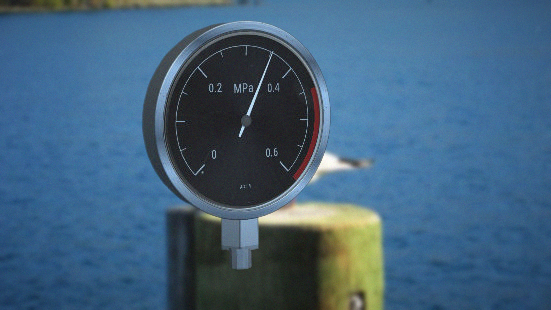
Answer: 0.35 (MPa)
